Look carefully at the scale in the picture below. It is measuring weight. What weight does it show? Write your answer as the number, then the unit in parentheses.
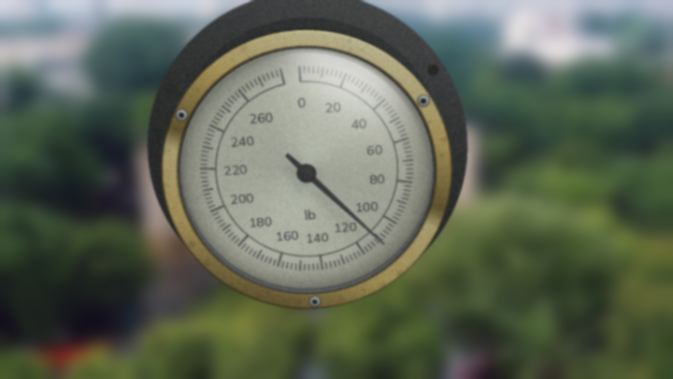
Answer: 110 (lb)
